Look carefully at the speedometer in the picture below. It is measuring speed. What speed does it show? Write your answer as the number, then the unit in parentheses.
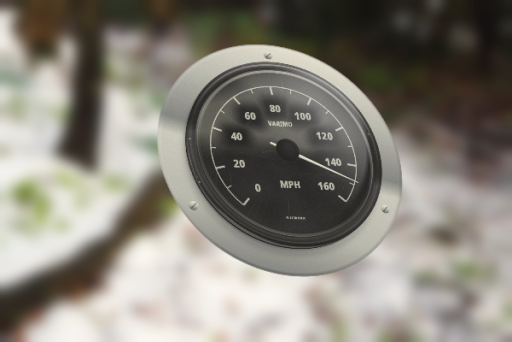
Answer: 150 (mph)
